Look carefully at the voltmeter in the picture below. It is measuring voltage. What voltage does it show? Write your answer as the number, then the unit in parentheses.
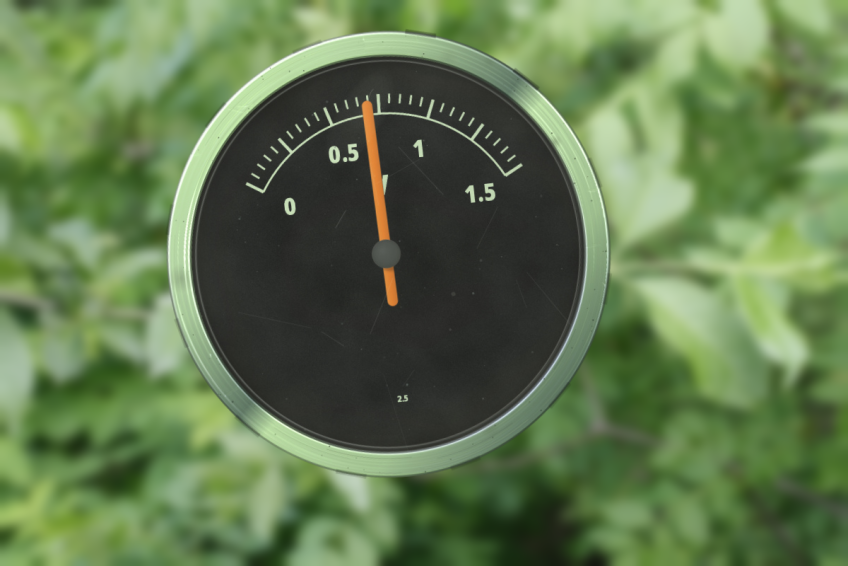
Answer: 0.7 (V)
